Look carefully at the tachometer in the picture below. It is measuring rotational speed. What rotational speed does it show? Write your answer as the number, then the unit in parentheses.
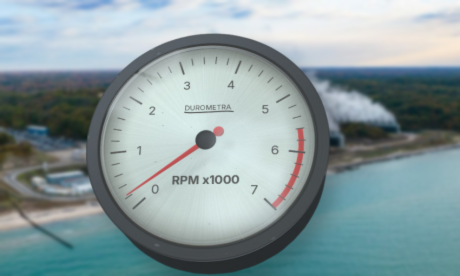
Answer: 200 (rpm)
